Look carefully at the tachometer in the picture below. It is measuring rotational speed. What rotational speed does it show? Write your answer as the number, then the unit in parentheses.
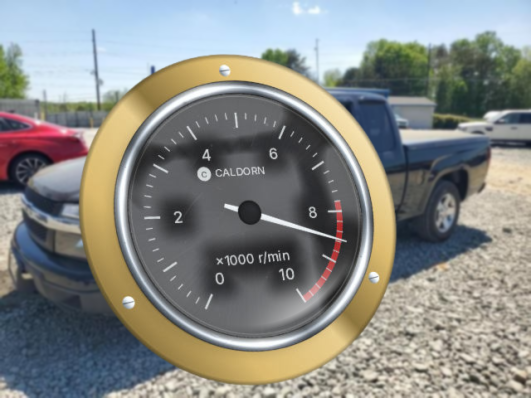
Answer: 8600 (rpm)
